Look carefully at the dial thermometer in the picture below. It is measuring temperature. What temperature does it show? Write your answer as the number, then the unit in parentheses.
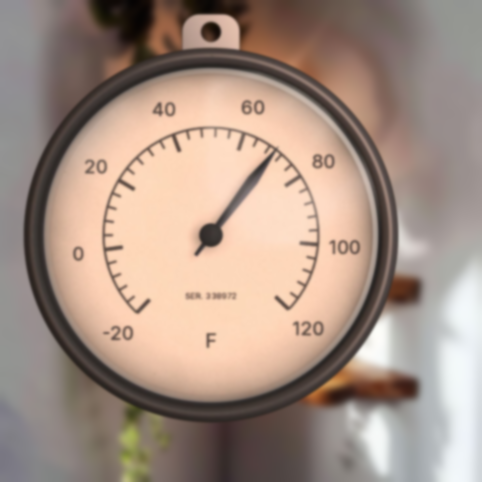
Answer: 70 (°F)
